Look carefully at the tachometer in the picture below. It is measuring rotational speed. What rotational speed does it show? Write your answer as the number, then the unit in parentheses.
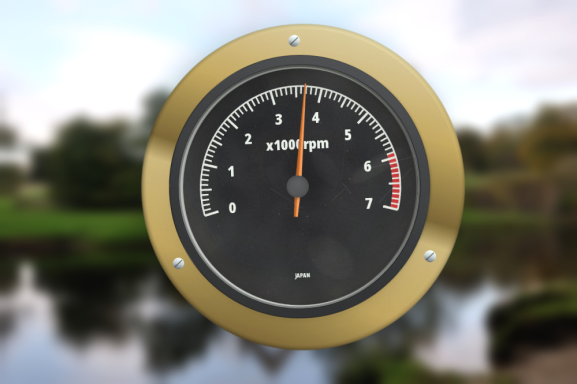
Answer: 3700 (rpm)
